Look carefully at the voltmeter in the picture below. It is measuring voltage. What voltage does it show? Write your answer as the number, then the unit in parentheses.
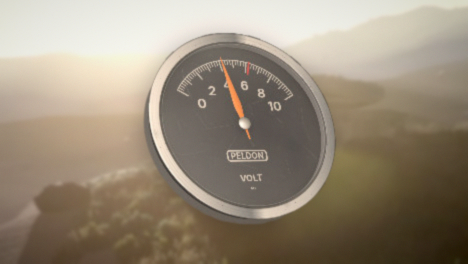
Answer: 4 (V)
